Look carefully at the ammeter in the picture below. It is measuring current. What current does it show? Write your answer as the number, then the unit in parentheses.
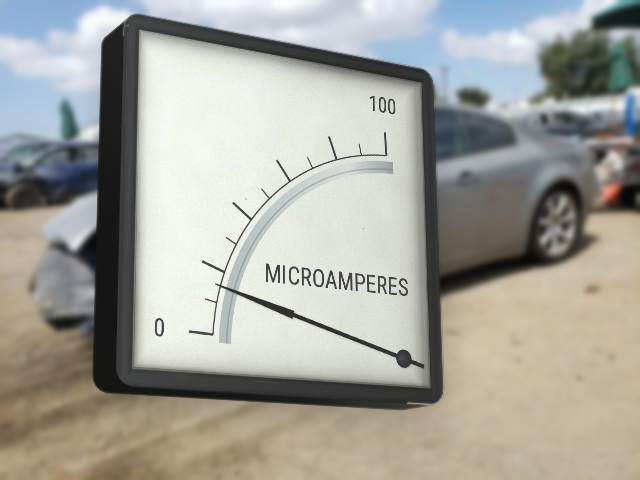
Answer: 15 (µA)
